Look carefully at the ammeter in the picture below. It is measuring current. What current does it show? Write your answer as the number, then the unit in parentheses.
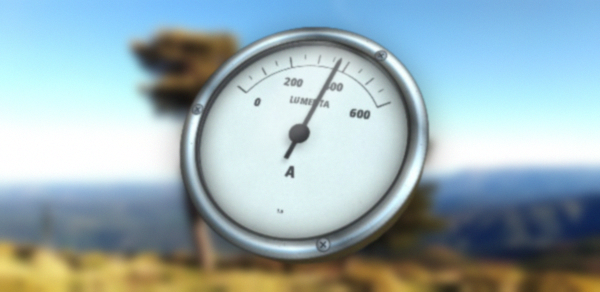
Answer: 375 (A)
